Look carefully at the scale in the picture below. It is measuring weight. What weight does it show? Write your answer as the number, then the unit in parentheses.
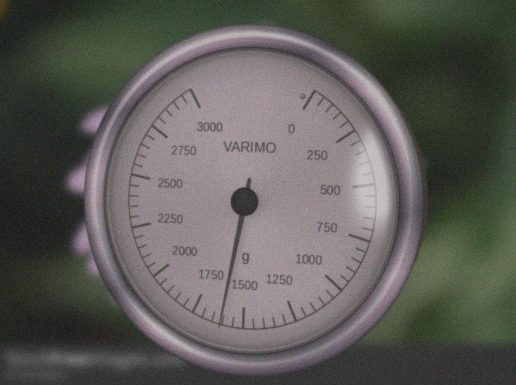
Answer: 1600 (g)
